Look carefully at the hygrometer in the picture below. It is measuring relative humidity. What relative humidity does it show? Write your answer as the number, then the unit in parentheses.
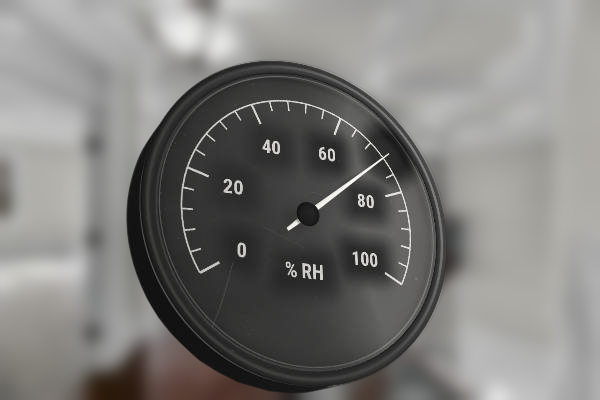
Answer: 72 (%)
